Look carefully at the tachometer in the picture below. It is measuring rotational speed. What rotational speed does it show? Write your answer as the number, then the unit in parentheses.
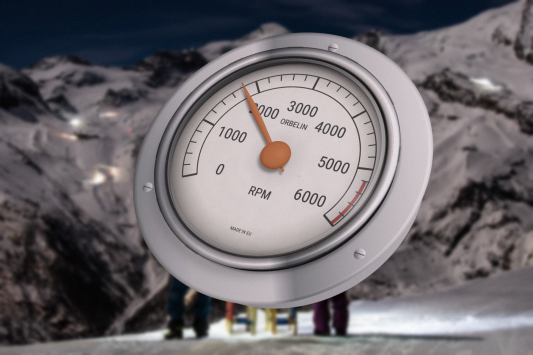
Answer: 1800 (rpm)
